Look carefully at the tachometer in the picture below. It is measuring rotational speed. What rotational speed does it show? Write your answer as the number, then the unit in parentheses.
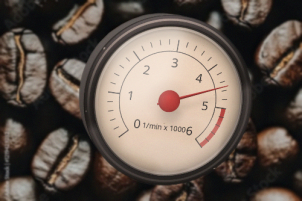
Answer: 4500 (rpm)
